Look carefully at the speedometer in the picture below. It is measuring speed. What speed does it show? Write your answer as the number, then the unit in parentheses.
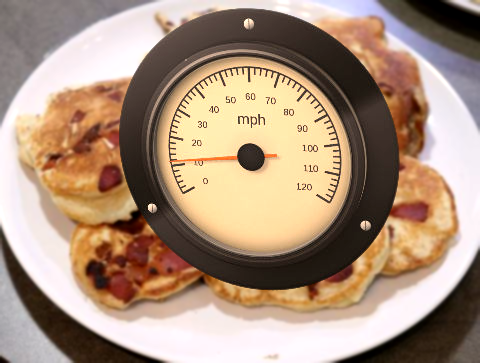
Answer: 12 (mph)
